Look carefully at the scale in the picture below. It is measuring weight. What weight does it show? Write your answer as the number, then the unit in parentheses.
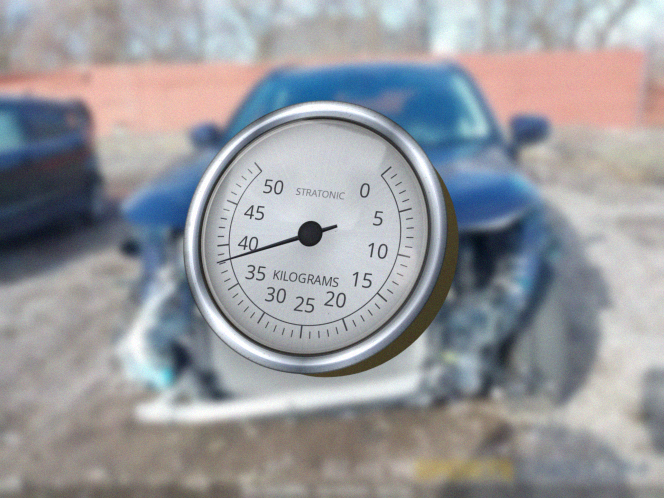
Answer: 38 (kg)
